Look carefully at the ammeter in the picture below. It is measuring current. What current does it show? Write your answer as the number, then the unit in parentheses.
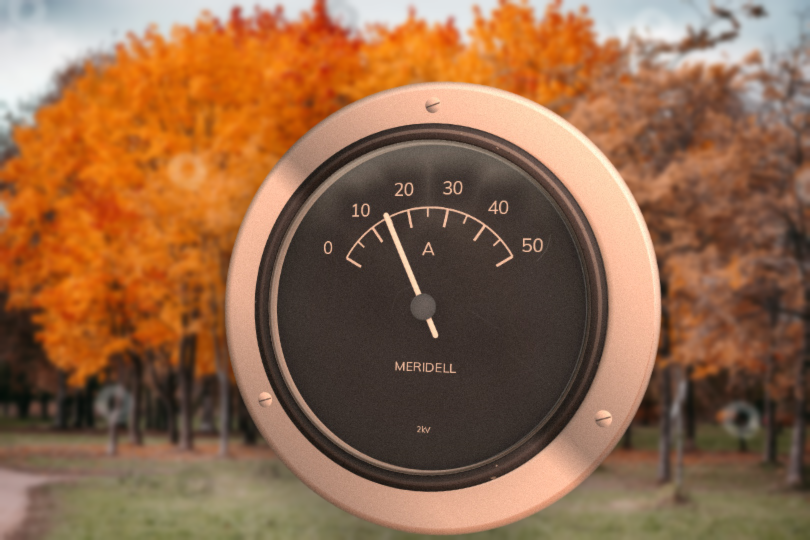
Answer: 15 (A)
